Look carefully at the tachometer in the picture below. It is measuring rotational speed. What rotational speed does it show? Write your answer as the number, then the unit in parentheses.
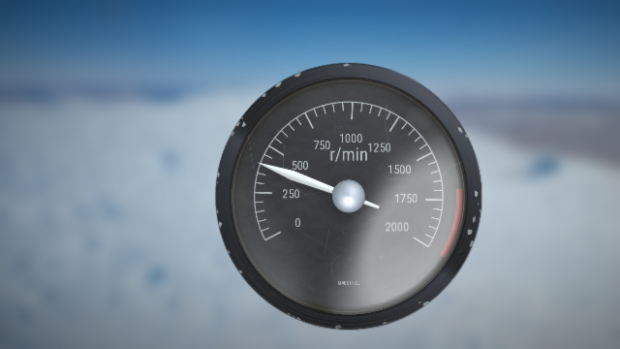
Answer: 400 (rpm)
